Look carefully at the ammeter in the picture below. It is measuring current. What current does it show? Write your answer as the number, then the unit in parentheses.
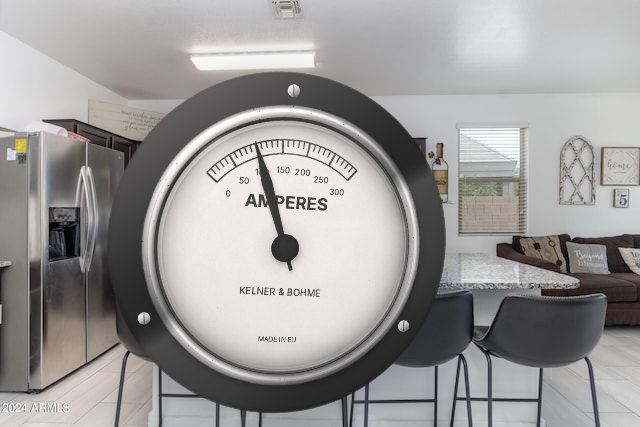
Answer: 100 (A)
